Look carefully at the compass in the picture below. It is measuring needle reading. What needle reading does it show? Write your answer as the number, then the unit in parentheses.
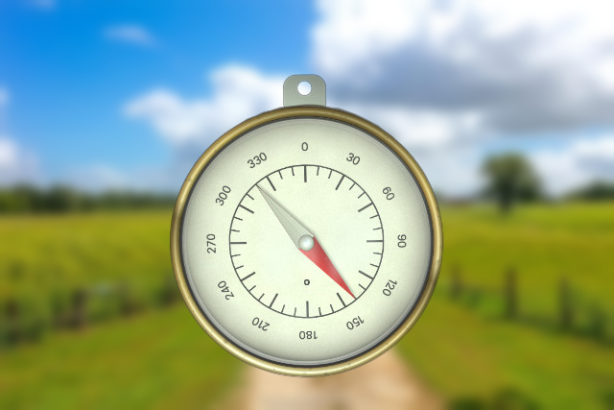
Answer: 140 (°)
